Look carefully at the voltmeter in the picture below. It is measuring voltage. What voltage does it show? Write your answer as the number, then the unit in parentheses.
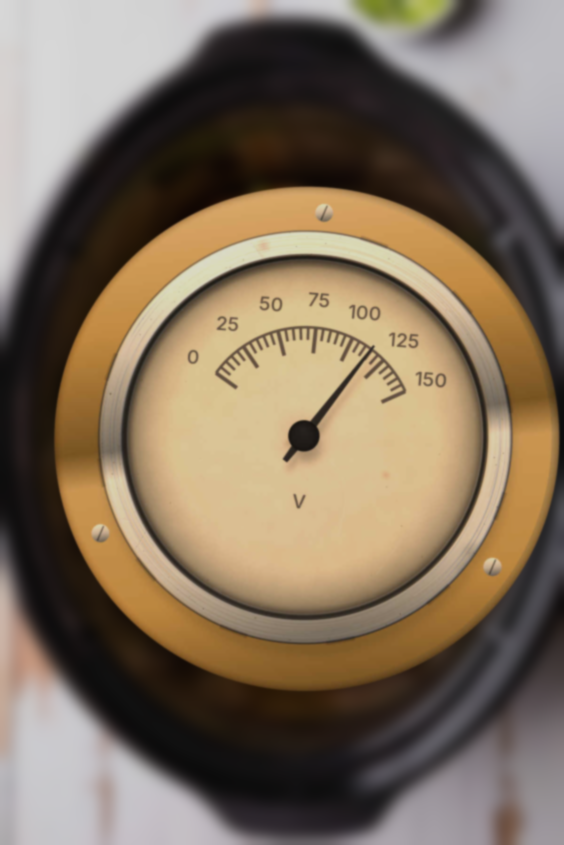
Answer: 115 (V)
